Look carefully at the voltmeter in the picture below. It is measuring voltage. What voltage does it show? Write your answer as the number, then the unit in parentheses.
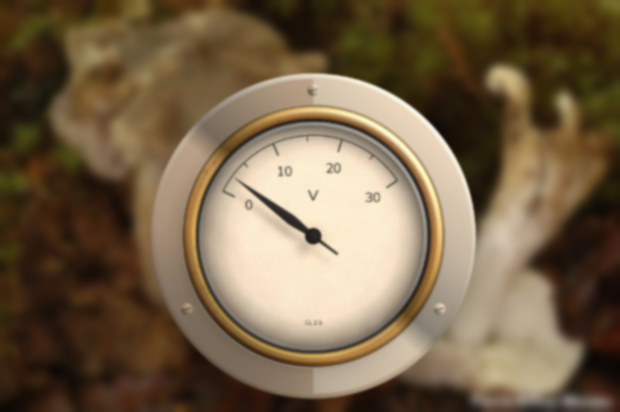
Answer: 2.5 (V)
